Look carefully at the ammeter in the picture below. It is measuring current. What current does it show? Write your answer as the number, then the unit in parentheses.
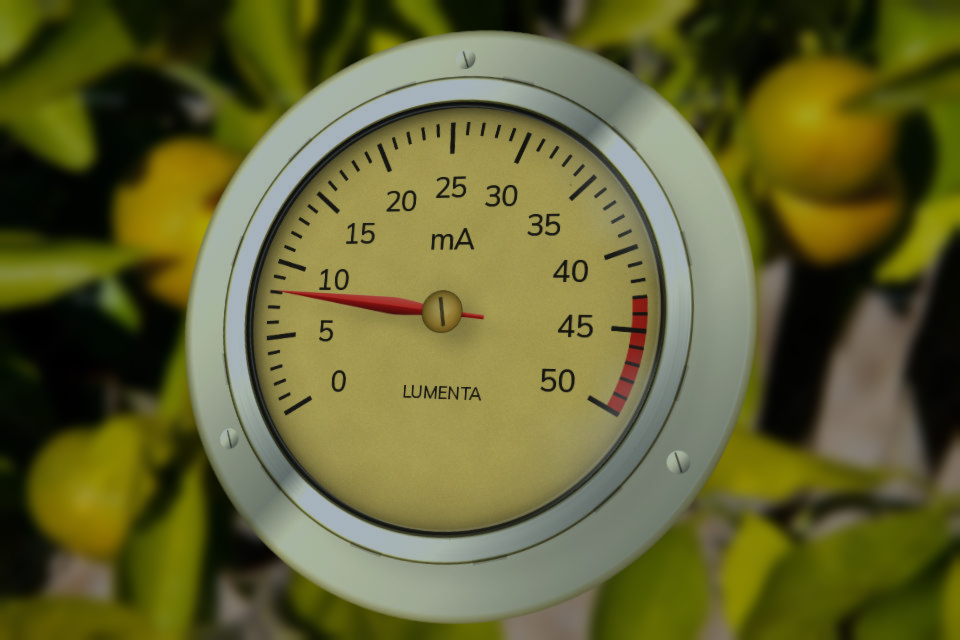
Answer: 8 (mA)
